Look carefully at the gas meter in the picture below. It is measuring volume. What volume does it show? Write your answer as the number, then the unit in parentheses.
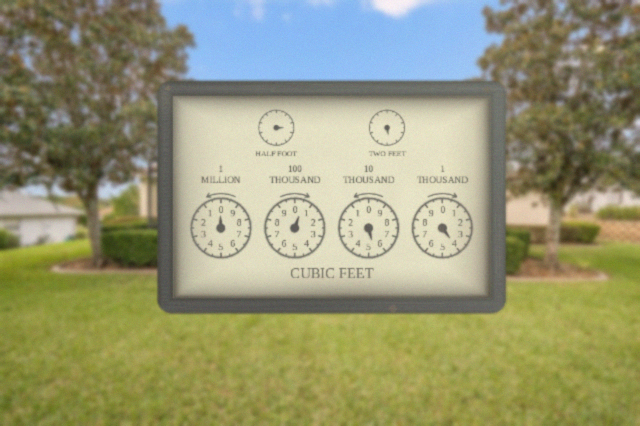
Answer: 5400 (ft³)
